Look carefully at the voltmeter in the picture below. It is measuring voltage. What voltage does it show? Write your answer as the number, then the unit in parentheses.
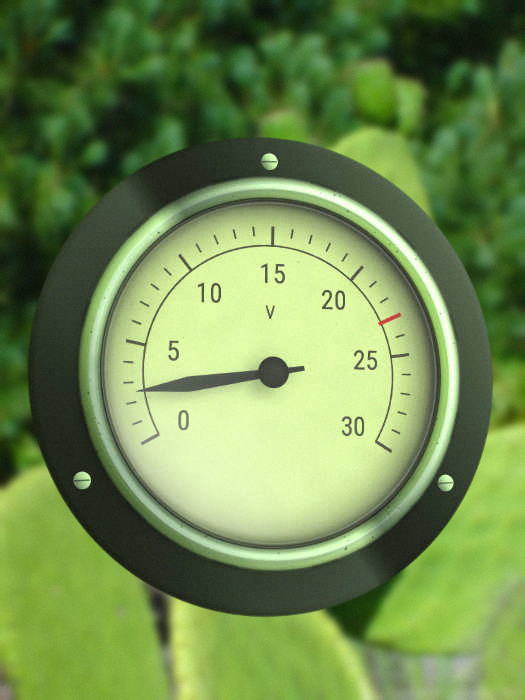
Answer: 2.5 (V)
